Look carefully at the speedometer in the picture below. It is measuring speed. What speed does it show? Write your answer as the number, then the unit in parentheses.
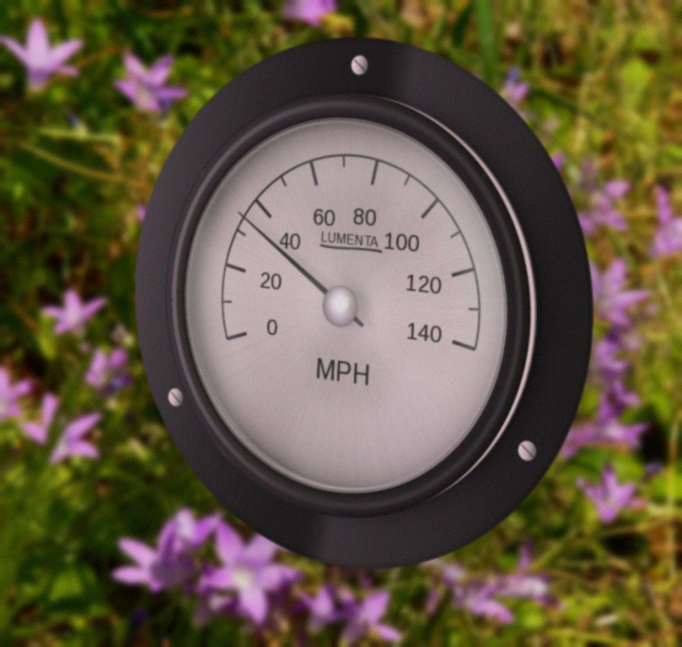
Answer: 35 (mph)
